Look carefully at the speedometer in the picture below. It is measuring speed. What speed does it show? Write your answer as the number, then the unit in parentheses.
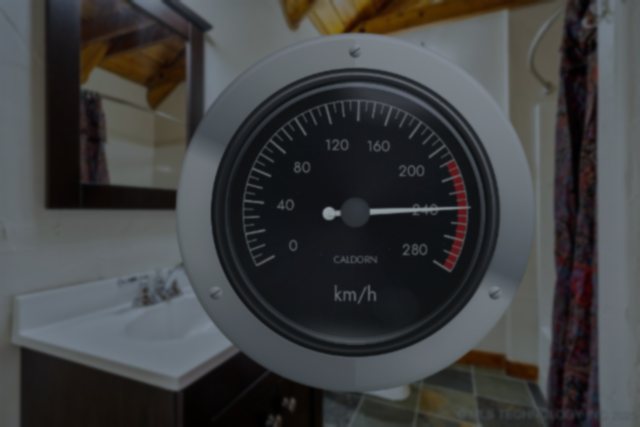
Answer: 240 (km/h)
